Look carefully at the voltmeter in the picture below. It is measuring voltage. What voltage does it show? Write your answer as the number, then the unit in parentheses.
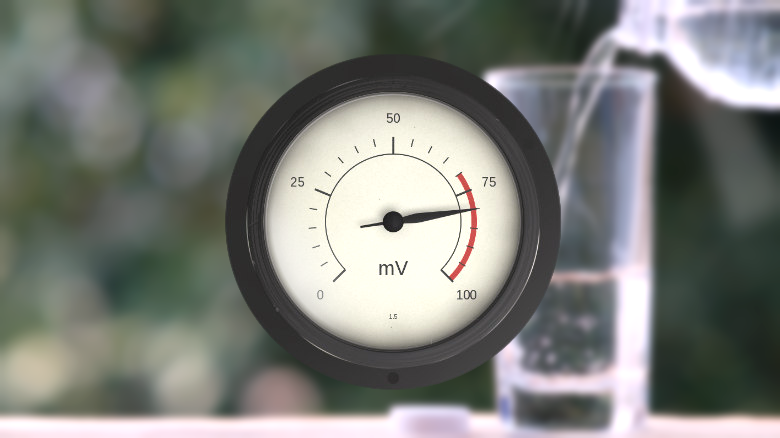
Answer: 80 (mV)
